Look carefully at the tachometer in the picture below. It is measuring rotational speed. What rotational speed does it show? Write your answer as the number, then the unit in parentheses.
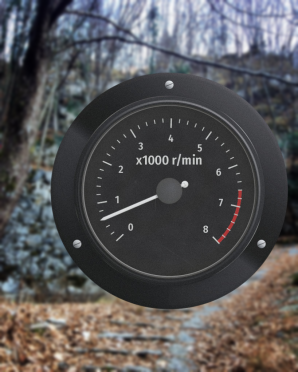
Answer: 600 (rpm)
